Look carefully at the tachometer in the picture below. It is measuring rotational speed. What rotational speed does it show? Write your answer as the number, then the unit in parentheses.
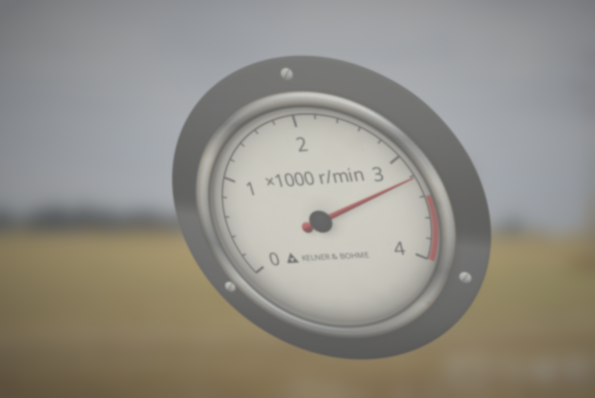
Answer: 3200 (rpm)
